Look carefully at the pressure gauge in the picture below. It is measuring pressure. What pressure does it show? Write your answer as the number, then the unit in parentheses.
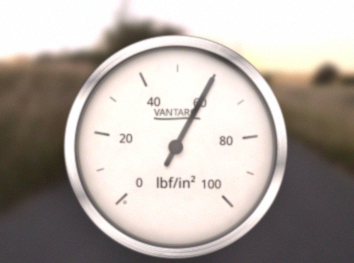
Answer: 60 (psi)
